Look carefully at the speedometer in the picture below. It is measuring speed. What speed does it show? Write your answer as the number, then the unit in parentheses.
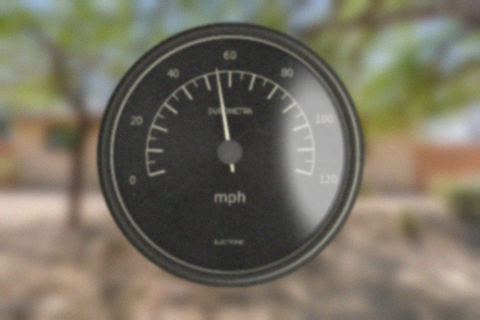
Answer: 55 (mph)
